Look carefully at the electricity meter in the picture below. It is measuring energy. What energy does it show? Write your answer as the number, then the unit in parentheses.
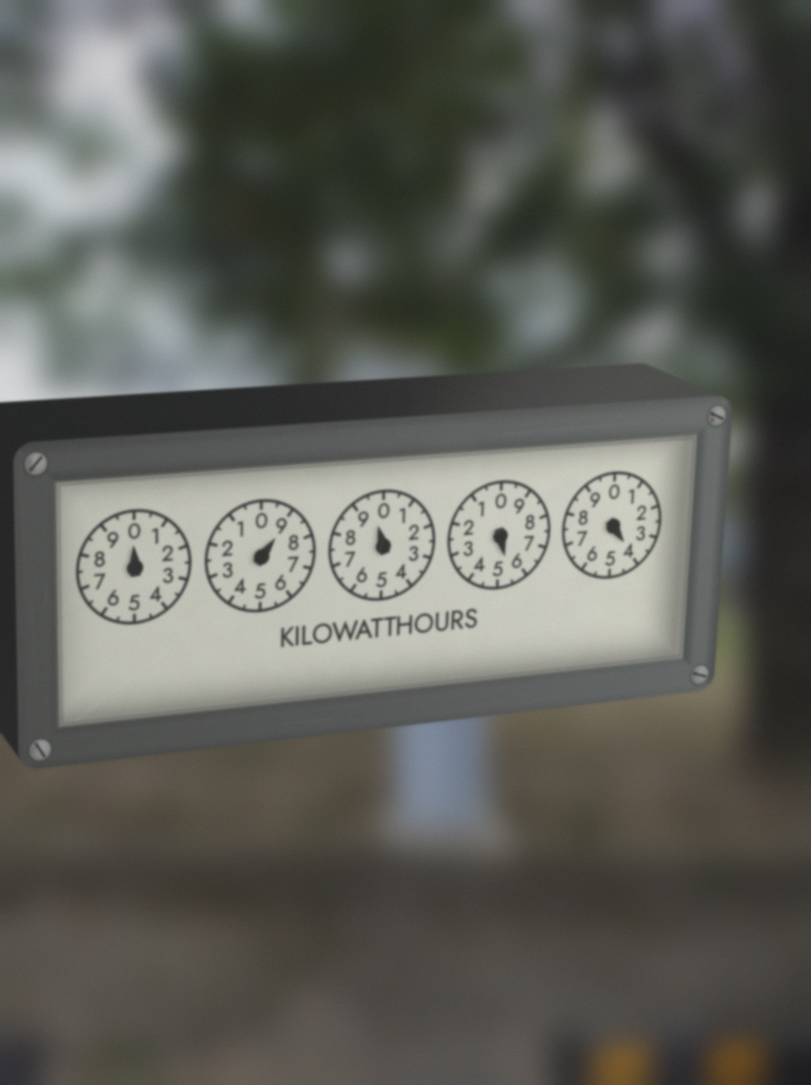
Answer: 98954 (kWh)
